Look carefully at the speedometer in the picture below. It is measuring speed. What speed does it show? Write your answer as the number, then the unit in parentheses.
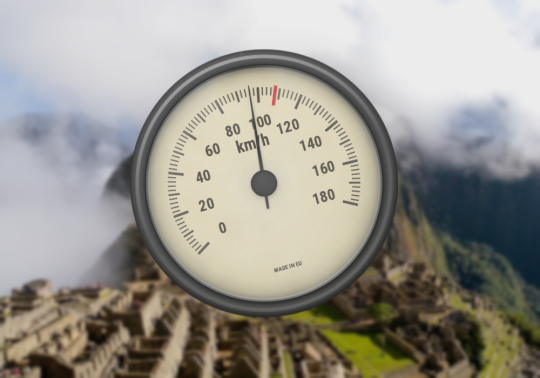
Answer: 96 (km/h)
